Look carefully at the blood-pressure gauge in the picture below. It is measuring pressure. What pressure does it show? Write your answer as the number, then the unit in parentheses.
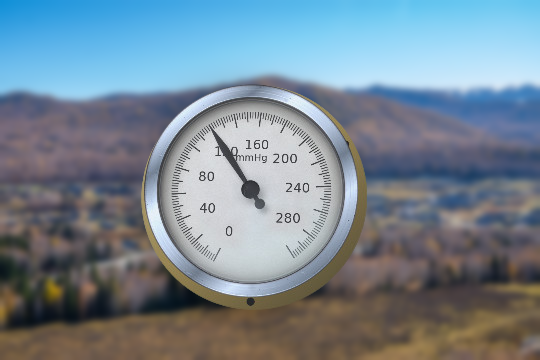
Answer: 120 (mmHg)
